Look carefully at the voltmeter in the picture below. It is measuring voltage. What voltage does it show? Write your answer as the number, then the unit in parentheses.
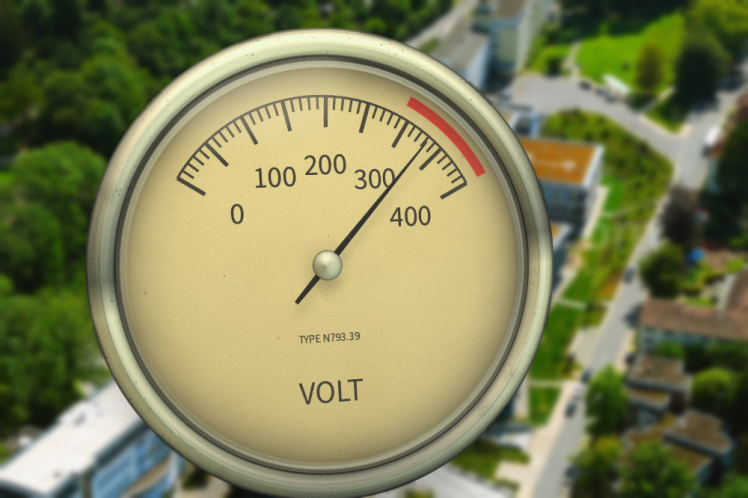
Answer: 330 (V)
